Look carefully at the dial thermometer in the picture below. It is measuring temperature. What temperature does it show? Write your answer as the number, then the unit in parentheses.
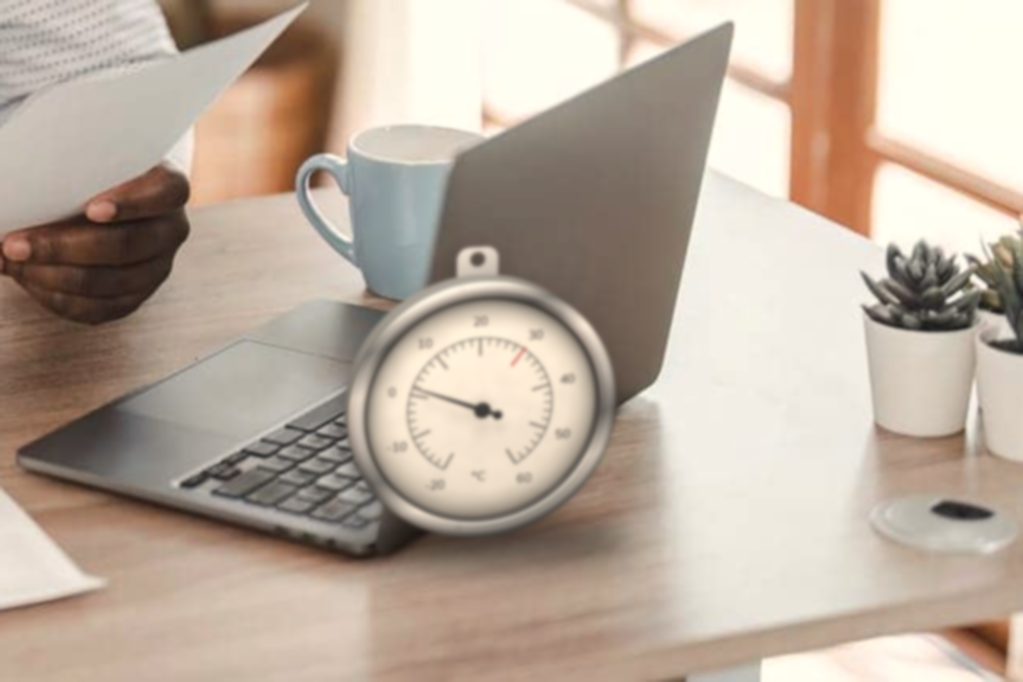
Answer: 2 (°C)
